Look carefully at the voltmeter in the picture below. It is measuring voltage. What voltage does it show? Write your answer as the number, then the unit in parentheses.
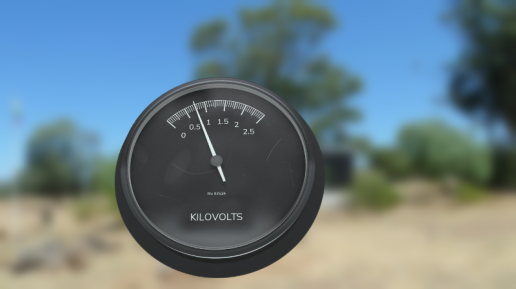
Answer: 0.75 (kV)
